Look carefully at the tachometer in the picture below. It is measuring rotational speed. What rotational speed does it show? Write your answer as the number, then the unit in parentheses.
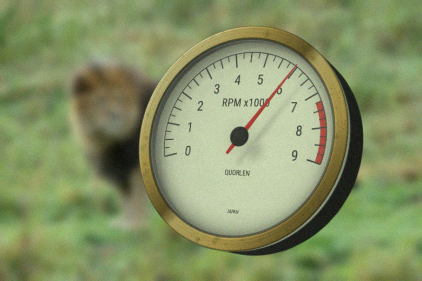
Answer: 6000 (rpm)
